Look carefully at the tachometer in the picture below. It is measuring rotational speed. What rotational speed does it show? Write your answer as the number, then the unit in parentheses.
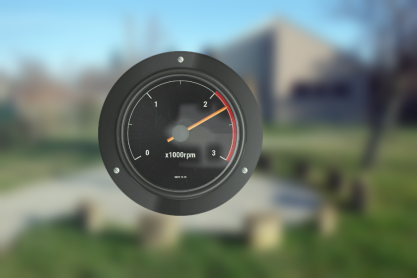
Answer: 2250 (rpm)
